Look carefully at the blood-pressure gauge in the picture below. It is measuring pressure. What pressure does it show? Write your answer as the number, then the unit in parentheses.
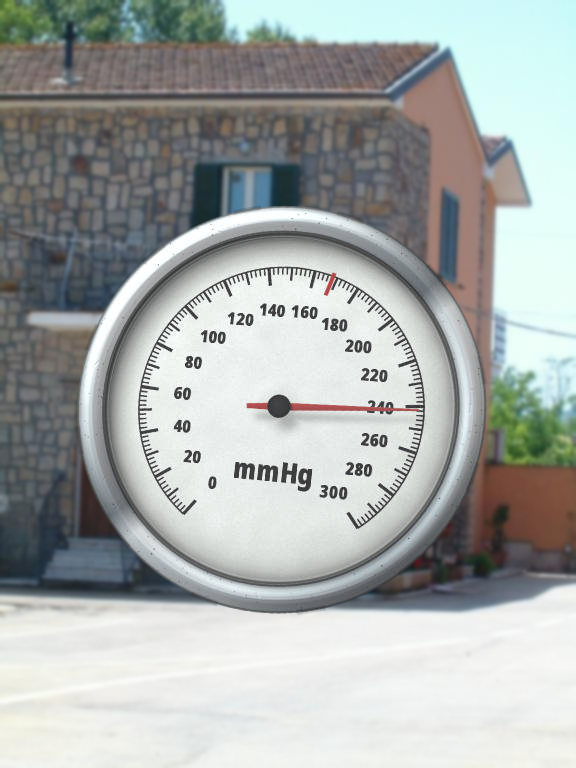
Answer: 242 (mmHg)
